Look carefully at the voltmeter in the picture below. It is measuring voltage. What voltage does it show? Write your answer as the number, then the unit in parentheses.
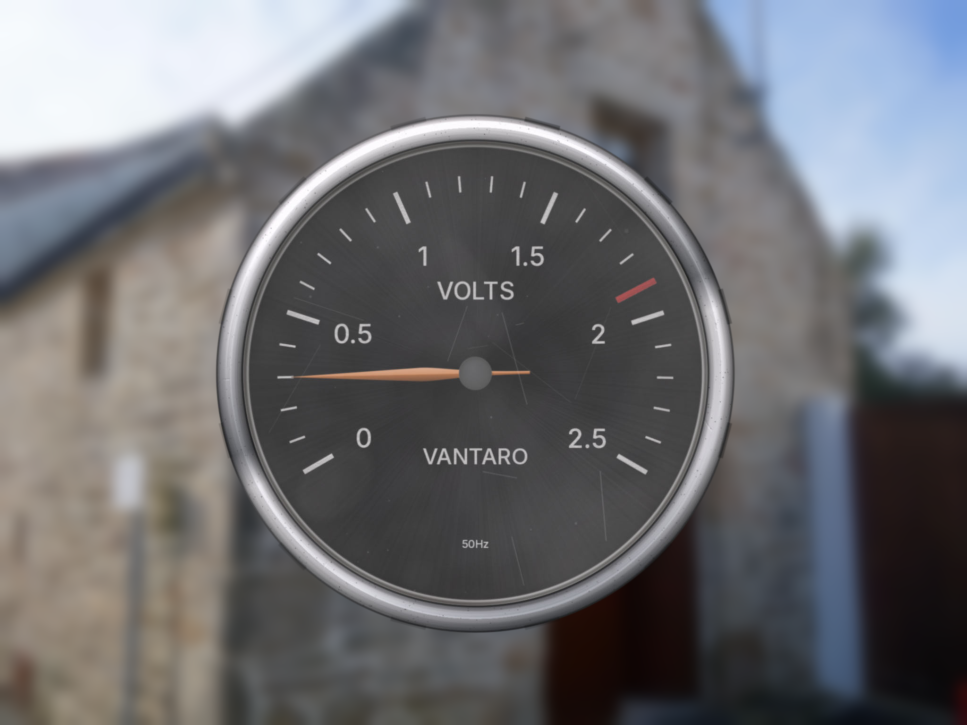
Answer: 0.3 (V)
